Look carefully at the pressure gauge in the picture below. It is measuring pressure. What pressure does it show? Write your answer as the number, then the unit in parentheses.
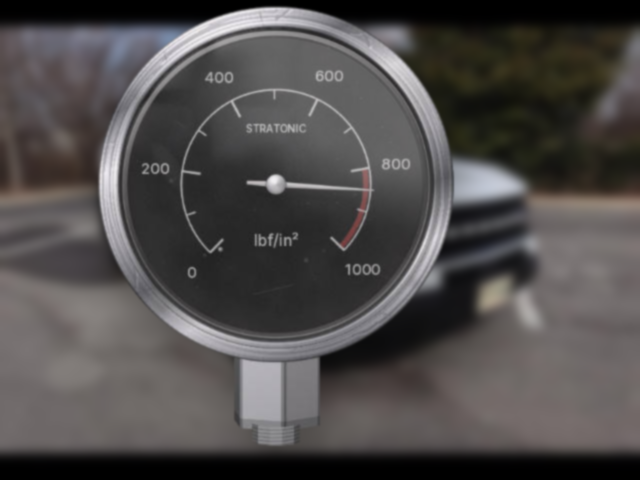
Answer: 850 (psi)
